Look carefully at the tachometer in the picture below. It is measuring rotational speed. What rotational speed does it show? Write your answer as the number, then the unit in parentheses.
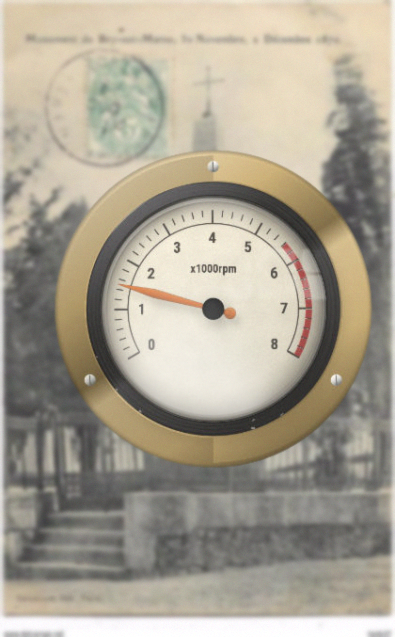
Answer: 1500 (rpm)
